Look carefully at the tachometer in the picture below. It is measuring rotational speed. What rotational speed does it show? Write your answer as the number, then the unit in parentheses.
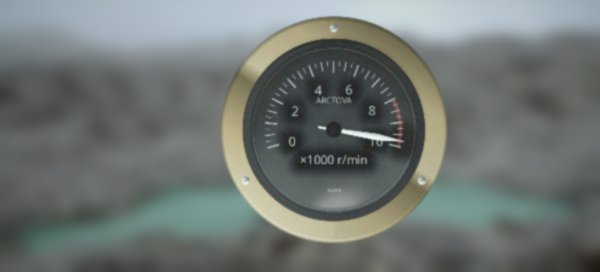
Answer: 9750 (rpm)
